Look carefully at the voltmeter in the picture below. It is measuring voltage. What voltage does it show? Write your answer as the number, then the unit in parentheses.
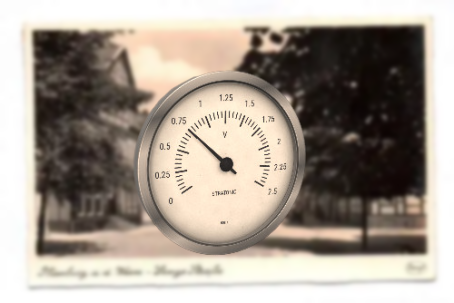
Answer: 0.75 (V)
